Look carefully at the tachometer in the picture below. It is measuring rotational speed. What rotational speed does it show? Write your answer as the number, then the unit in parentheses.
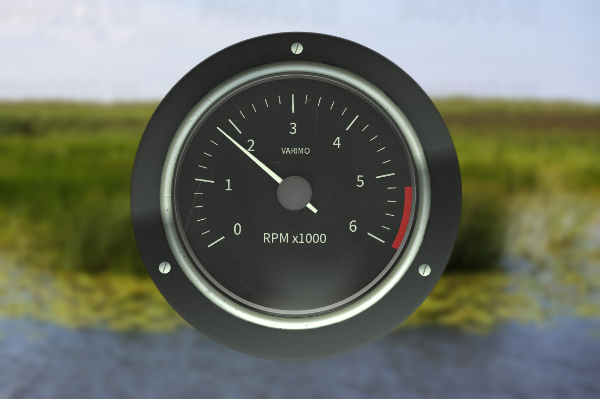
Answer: 1800 (rpm)
